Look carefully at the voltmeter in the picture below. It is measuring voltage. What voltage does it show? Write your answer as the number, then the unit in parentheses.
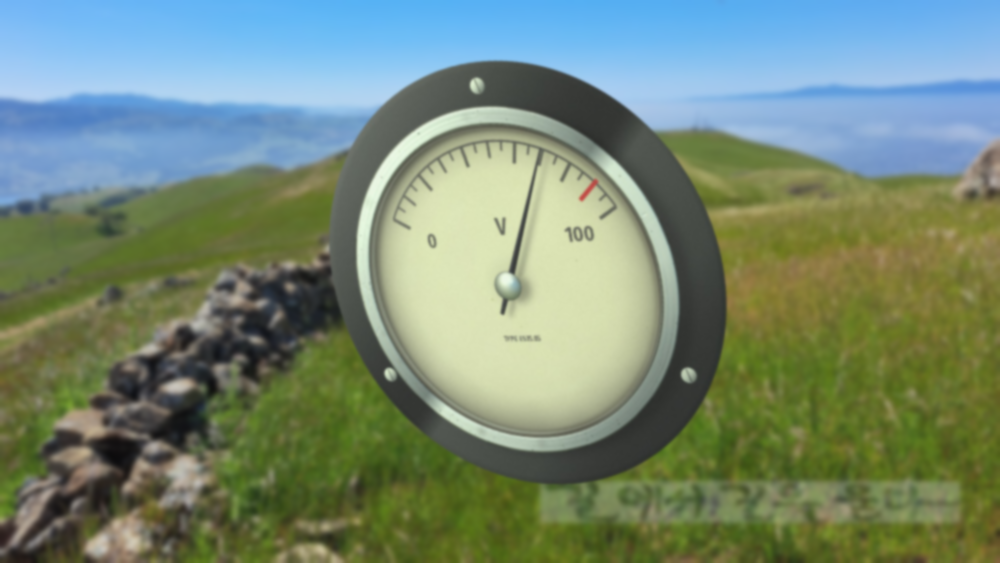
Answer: 70 (V)
